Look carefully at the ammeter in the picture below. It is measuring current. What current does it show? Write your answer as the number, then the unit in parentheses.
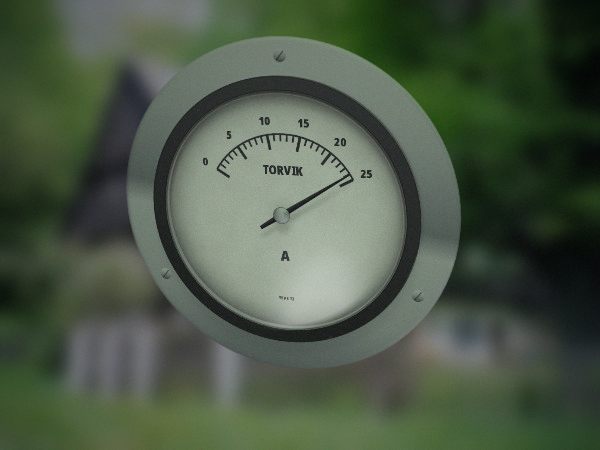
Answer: 24 (A)
